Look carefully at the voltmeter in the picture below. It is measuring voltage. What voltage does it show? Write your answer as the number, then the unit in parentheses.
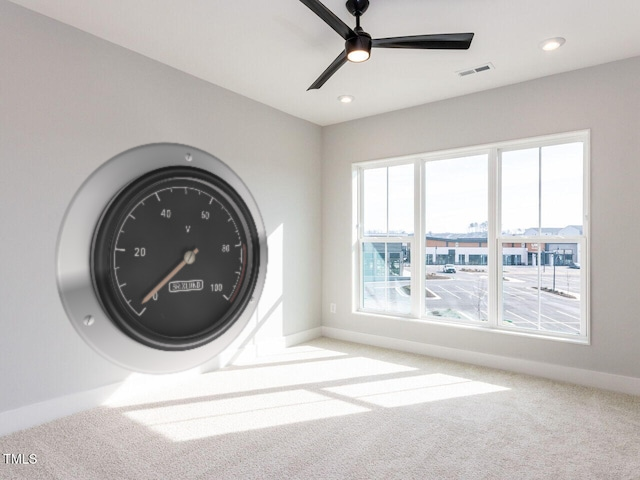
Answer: 2.5 (V)
